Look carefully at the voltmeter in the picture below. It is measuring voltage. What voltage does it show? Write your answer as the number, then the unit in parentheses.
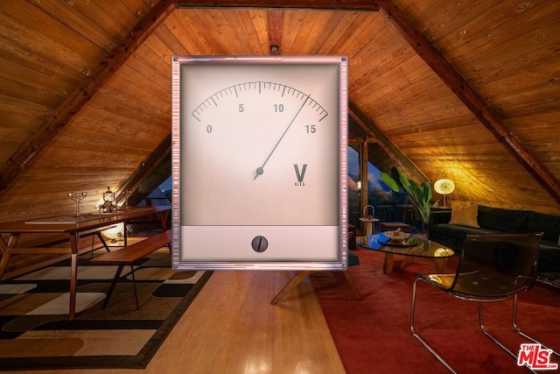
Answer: 12.5 (V)
